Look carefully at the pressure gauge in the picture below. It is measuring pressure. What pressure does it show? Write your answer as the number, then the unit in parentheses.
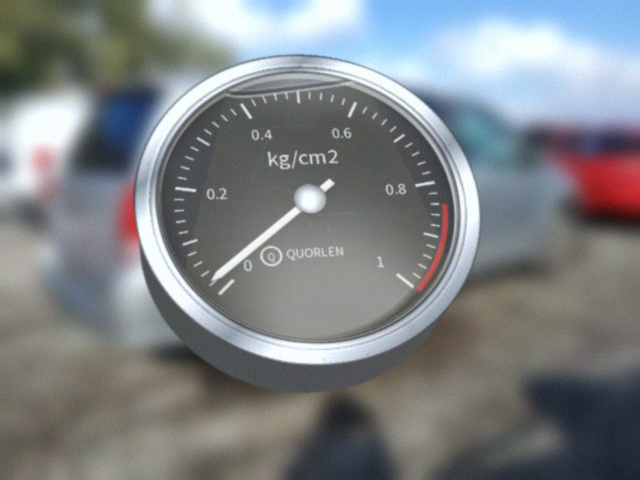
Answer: 0.02 (kg/cm²)
